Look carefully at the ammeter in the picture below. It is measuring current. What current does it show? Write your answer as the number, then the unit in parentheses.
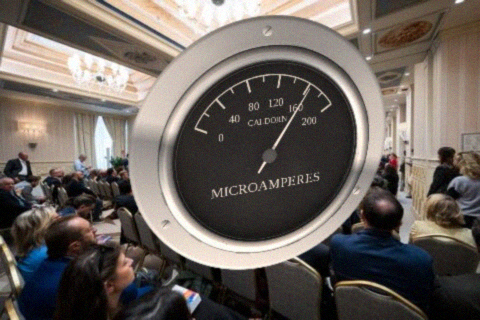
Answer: 160 (µA)
